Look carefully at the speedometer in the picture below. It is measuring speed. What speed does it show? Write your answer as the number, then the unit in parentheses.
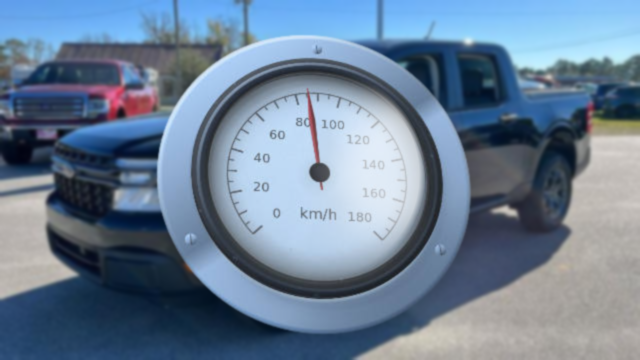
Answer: 85 (km/h)
